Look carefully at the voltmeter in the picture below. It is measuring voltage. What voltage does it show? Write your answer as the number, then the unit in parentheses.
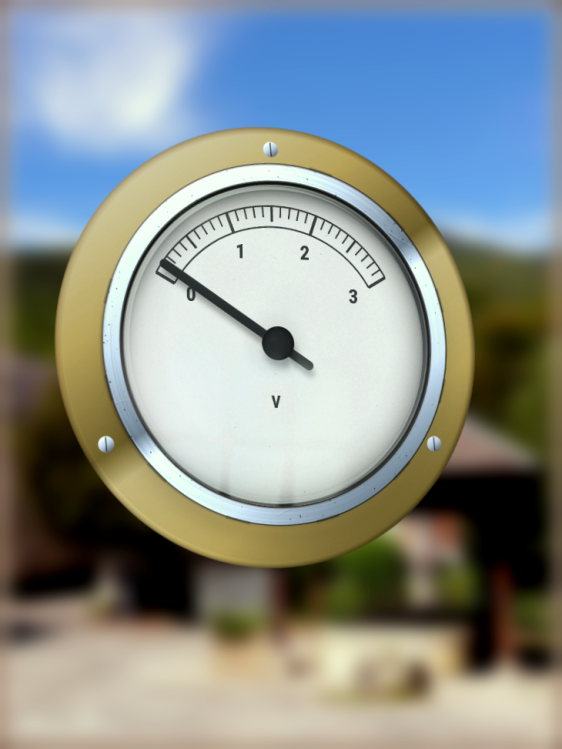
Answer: 0.1 (V)
